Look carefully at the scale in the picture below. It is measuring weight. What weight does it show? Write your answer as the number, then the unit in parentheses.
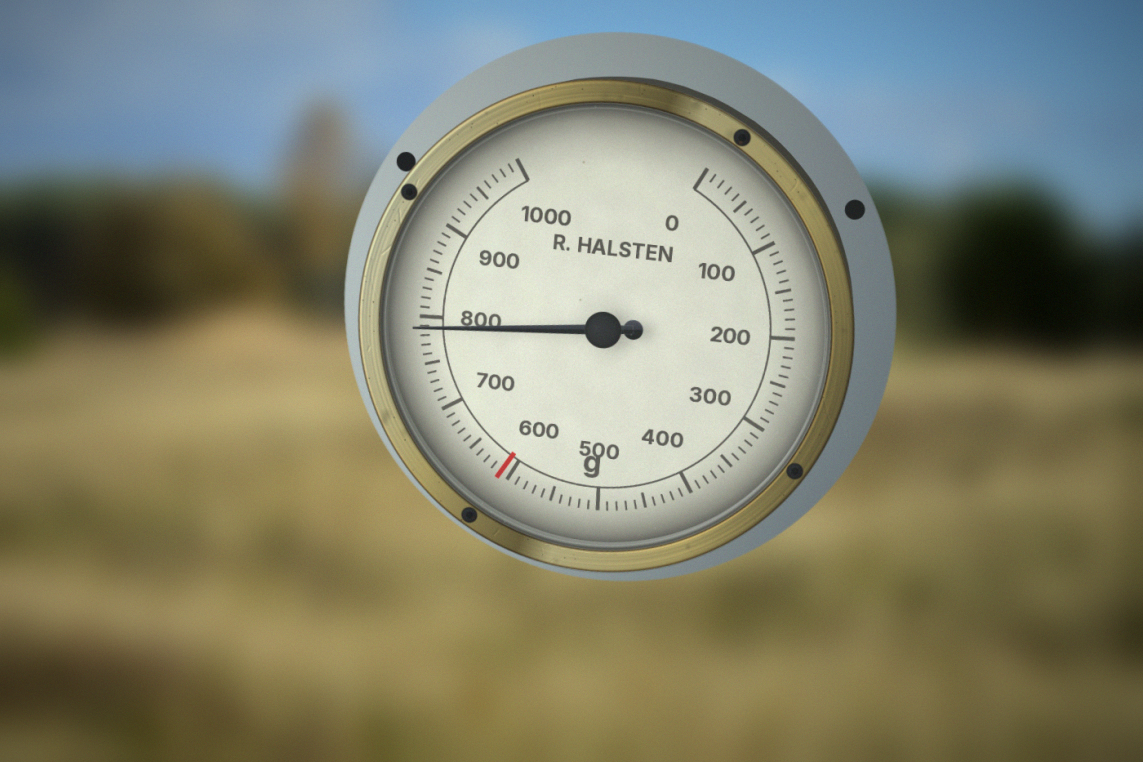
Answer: 790 (g)
